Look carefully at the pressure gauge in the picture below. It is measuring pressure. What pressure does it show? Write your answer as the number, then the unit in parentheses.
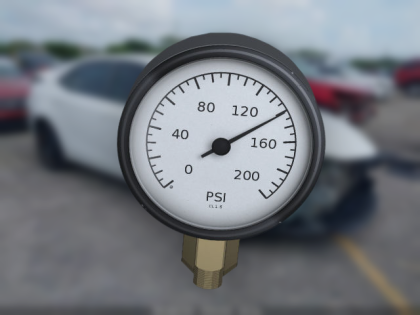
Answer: 140 (psi)
